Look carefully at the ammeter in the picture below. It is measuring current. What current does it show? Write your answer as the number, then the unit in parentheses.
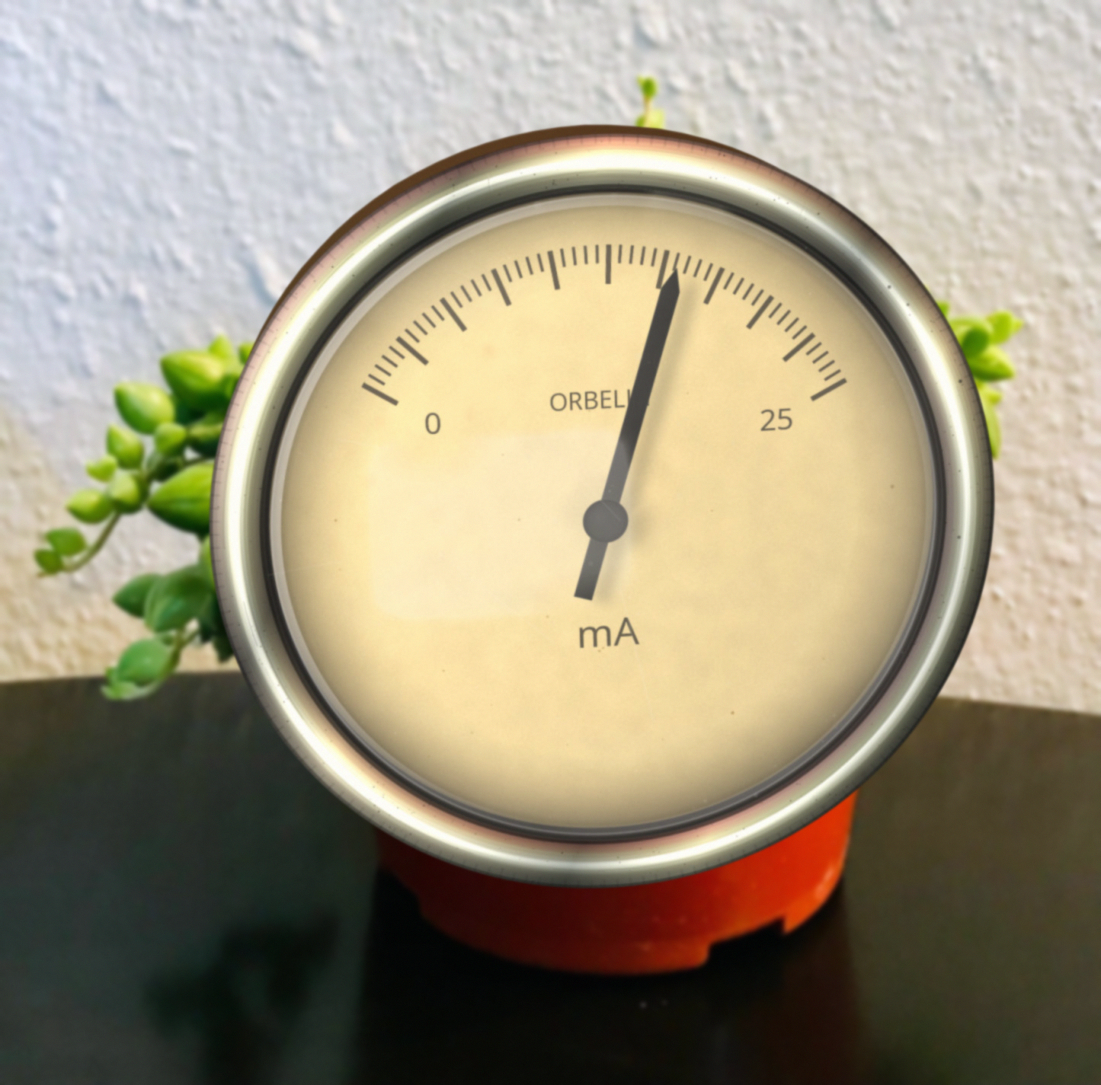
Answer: 15.5 (mA)
